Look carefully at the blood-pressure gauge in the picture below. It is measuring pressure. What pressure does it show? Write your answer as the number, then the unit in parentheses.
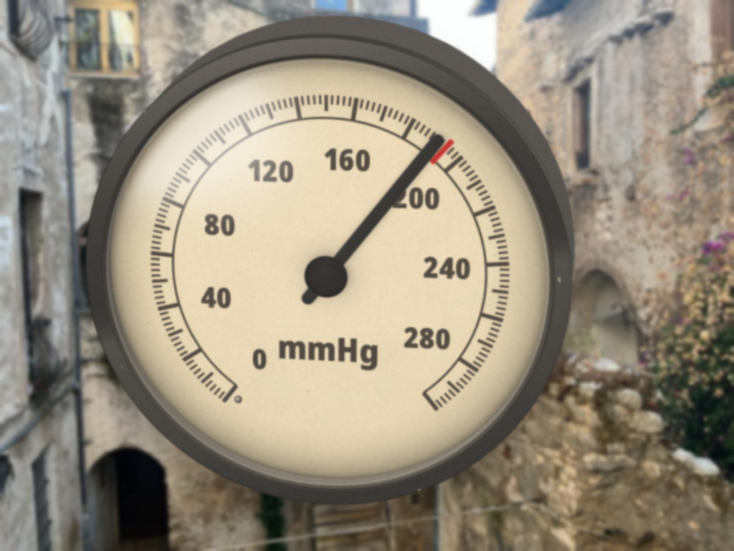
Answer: 190 (mmHg)
